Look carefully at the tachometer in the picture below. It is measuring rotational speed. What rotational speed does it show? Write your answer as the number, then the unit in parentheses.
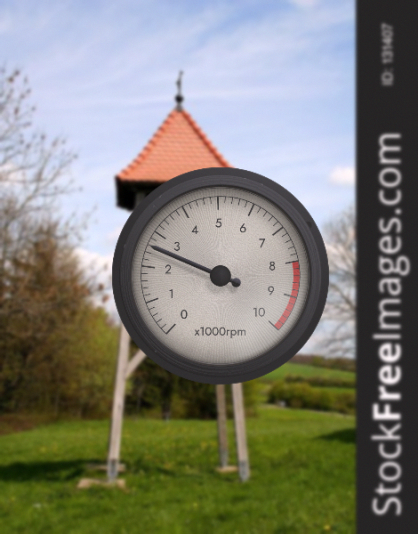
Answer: 2600 (rpm)
